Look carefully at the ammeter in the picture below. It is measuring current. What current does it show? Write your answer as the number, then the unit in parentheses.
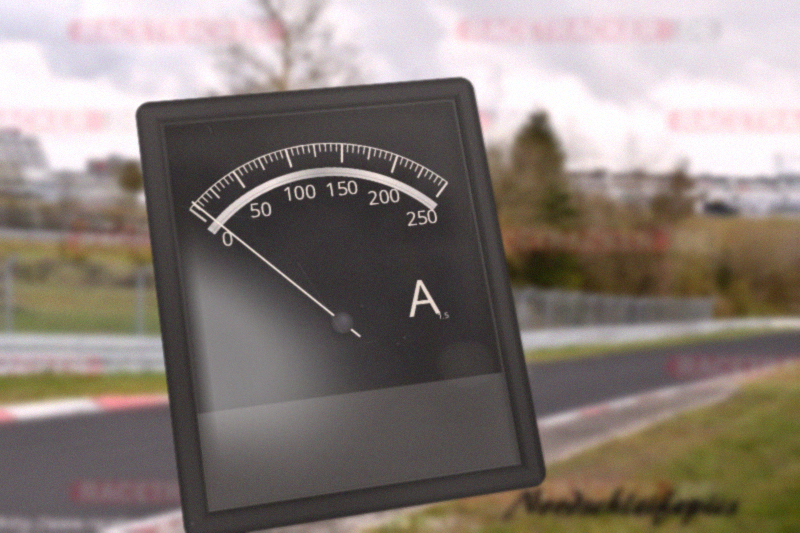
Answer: 5 (A)
